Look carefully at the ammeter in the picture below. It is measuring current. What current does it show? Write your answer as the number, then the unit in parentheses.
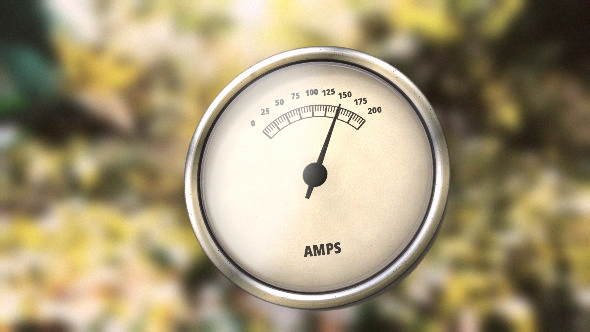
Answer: 150 (A)
